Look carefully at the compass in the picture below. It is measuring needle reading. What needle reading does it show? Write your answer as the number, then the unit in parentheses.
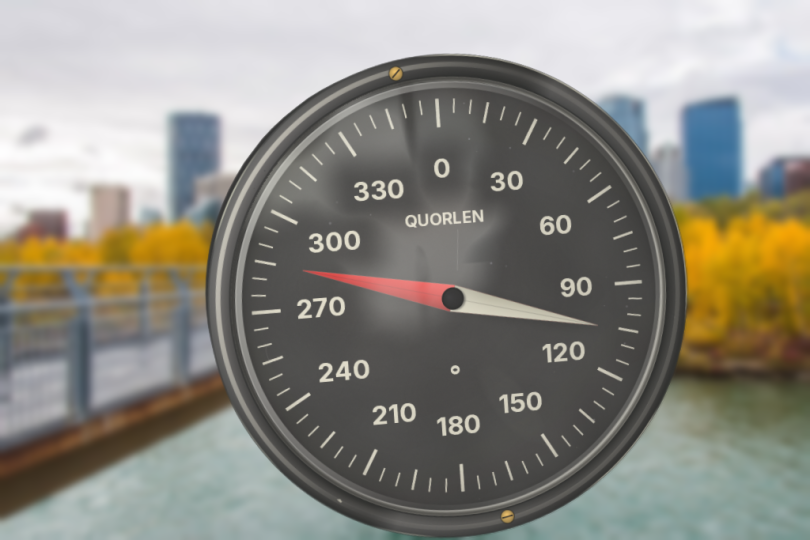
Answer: 285 (°)
